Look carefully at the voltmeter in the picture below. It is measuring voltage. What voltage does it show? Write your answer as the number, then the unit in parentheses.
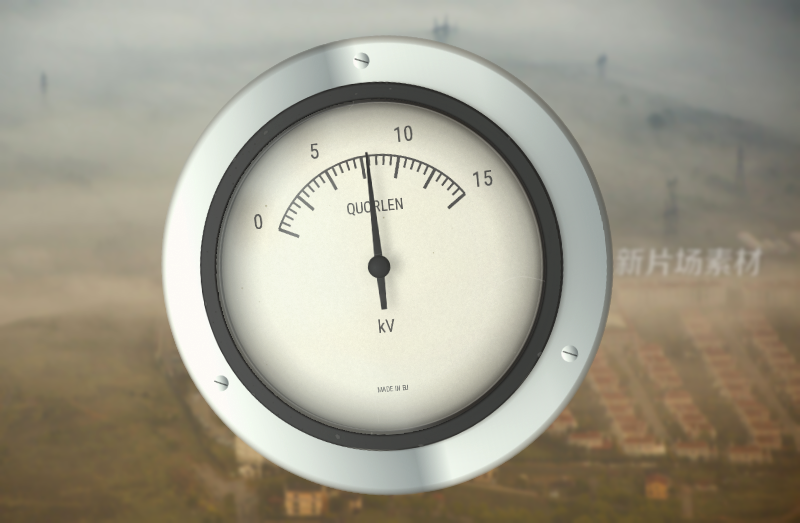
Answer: 8 (kV)
